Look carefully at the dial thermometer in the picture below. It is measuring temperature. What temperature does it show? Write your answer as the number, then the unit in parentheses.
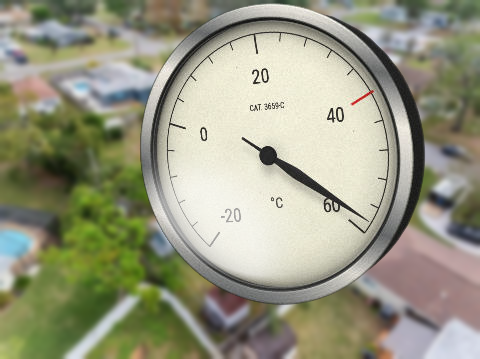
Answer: 58 (°C)
